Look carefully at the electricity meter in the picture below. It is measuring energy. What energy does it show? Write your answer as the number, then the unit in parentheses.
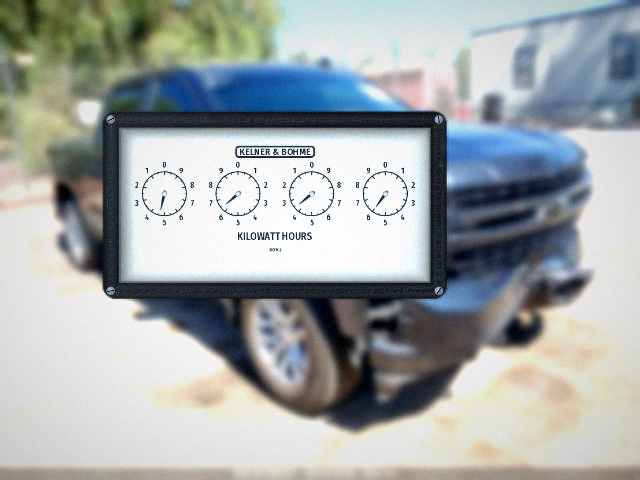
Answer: 4636 (kWh)
